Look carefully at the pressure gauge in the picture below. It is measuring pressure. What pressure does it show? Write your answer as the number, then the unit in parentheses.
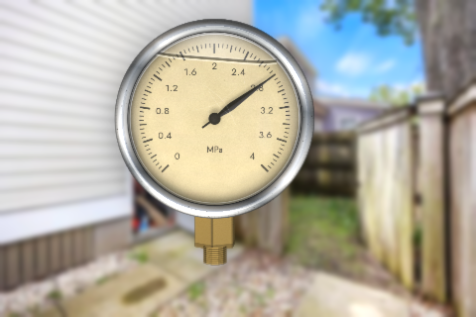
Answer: 2.8 (MPa)
